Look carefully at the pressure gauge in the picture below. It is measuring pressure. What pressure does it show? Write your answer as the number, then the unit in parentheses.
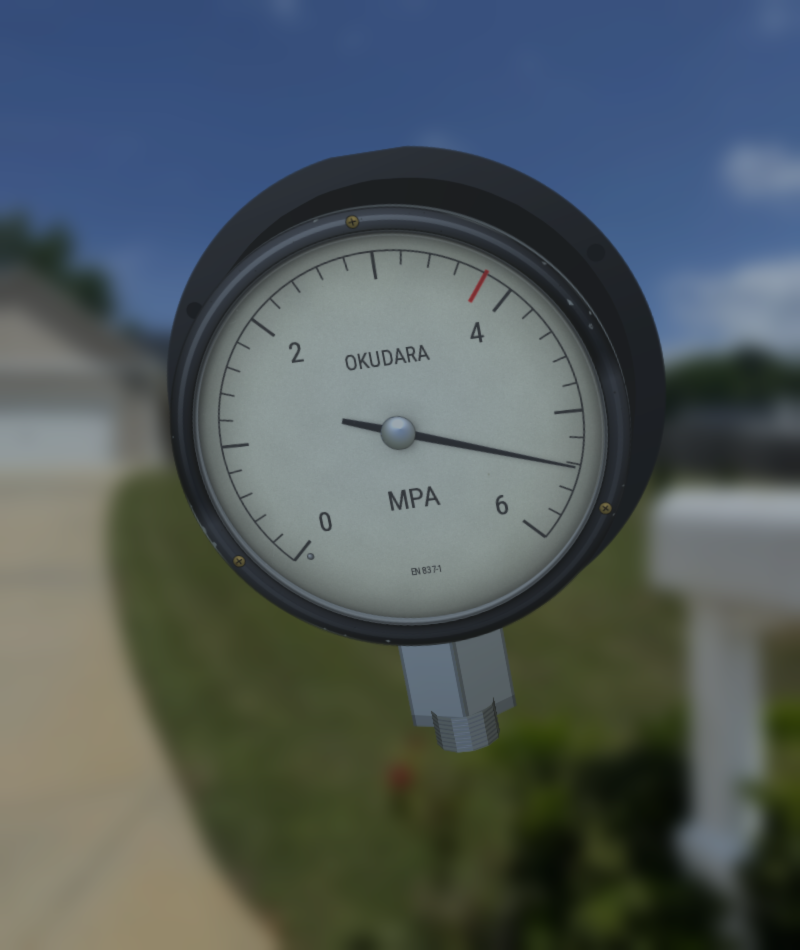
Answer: 5.4 (MPa)
